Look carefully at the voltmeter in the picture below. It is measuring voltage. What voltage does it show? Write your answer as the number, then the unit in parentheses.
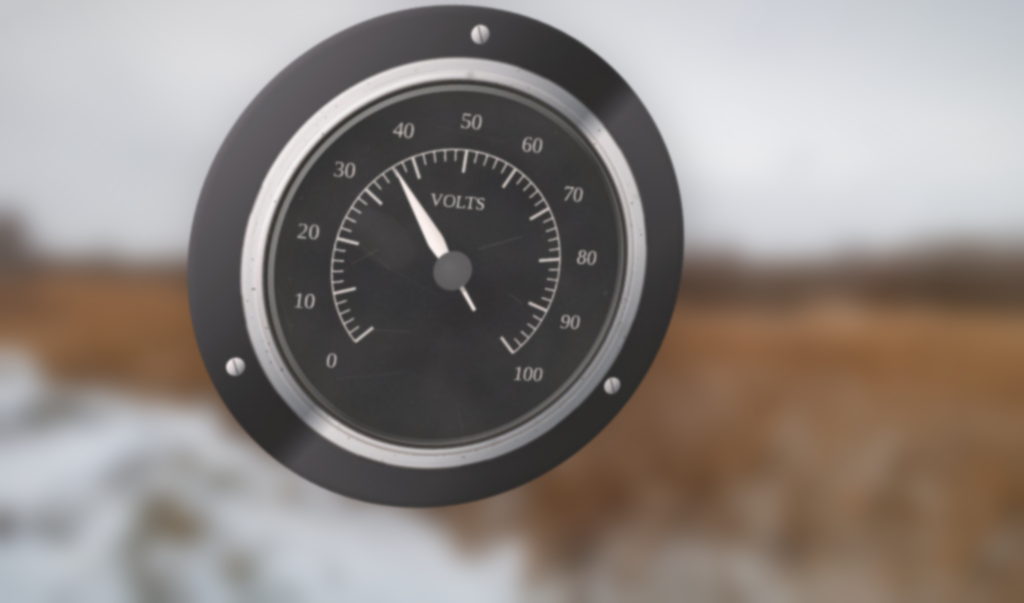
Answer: 36 (V)
